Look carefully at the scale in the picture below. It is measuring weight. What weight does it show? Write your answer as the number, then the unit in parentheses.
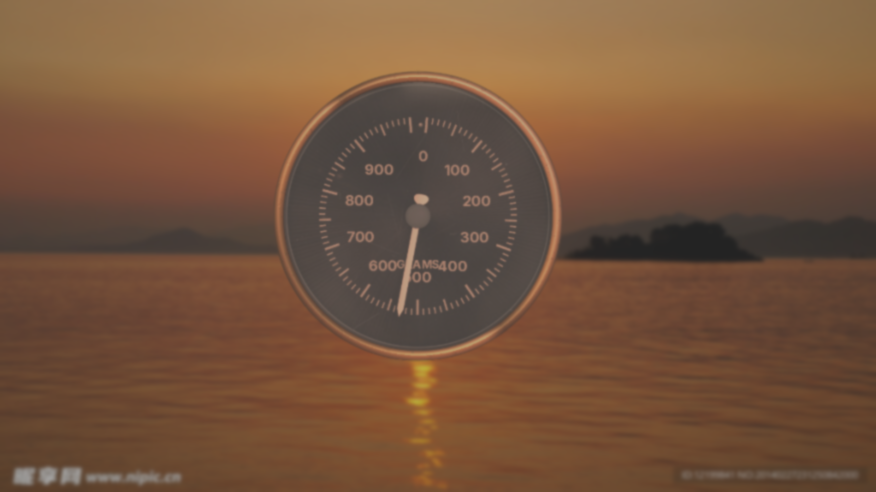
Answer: 530 (g)
